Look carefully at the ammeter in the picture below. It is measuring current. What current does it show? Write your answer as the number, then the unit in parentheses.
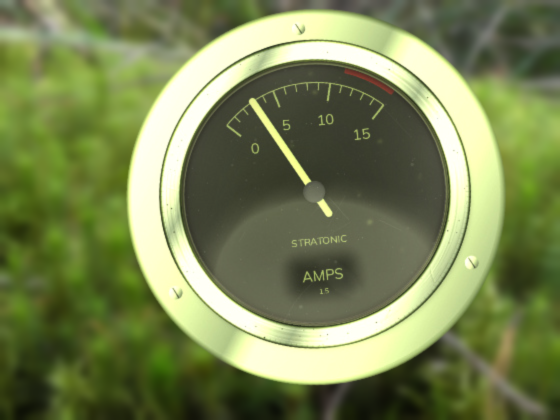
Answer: 3 (A)
